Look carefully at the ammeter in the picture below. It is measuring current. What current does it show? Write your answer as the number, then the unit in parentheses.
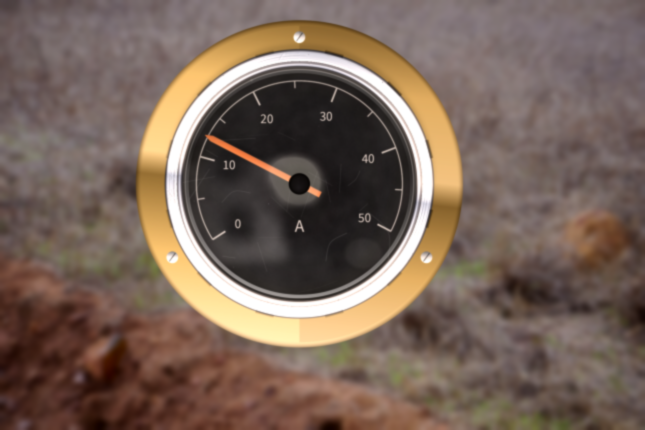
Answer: 12.5 (A)
